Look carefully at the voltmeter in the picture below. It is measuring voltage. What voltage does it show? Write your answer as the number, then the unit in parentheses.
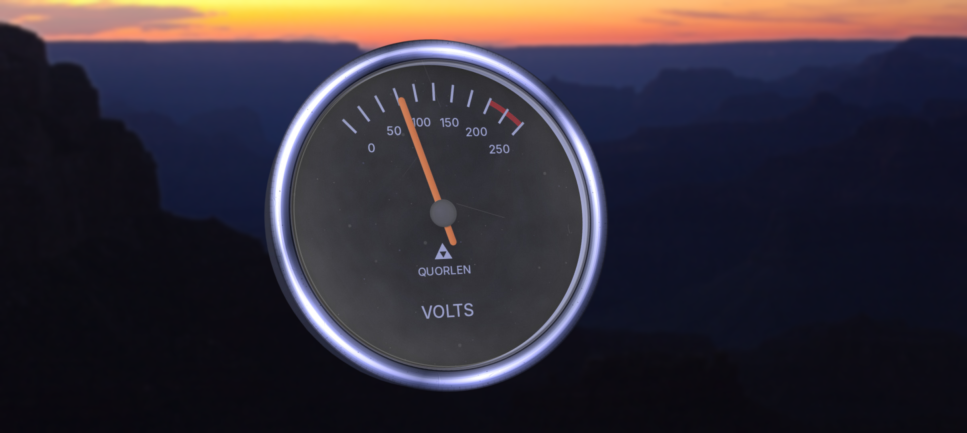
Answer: 75 (V)
